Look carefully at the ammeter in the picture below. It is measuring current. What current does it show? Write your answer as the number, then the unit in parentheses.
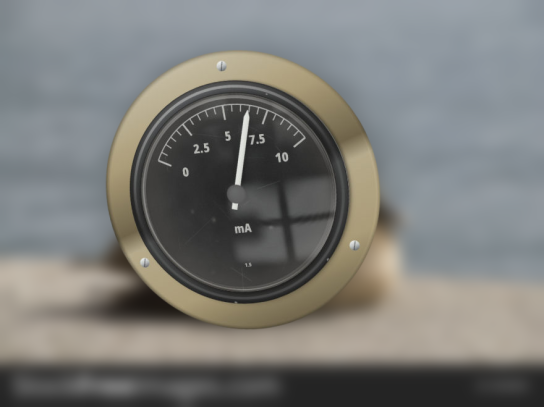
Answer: 6.5 (mA)
